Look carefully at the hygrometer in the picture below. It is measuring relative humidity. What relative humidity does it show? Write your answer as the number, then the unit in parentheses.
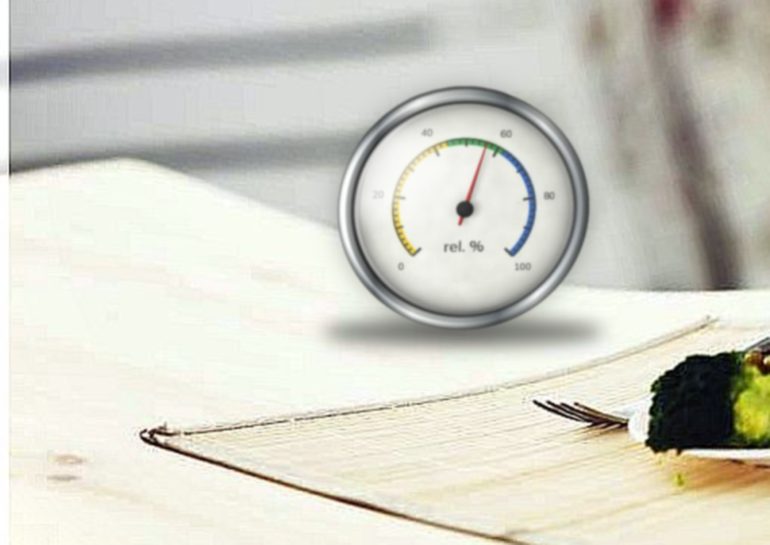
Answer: 56 (%)
